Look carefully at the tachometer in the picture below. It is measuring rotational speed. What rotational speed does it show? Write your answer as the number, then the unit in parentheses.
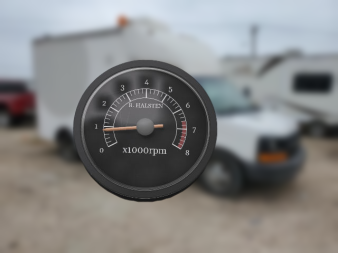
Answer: 800 (rpm)
